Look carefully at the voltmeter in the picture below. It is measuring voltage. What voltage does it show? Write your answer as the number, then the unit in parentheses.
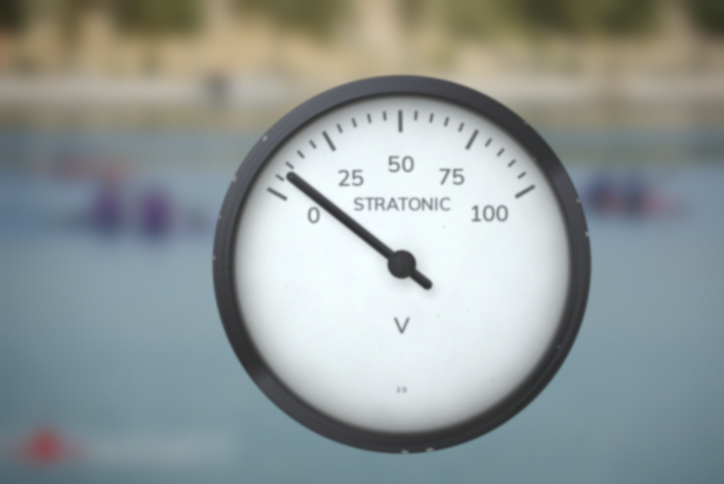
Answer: 7.5 (V)
